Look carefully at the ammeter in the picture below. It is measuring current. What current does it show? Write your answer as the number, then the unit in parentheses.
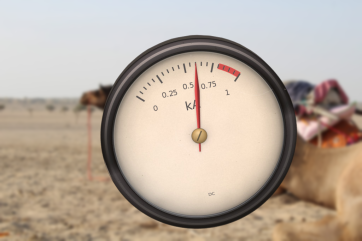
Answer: 0.6 (kA)
